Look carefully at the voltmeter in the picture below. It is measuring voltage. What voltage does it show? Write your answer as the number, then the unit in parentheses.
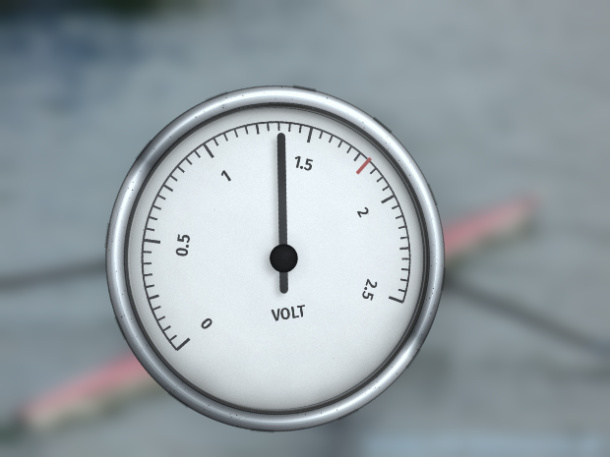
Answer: 1.35 (V)
